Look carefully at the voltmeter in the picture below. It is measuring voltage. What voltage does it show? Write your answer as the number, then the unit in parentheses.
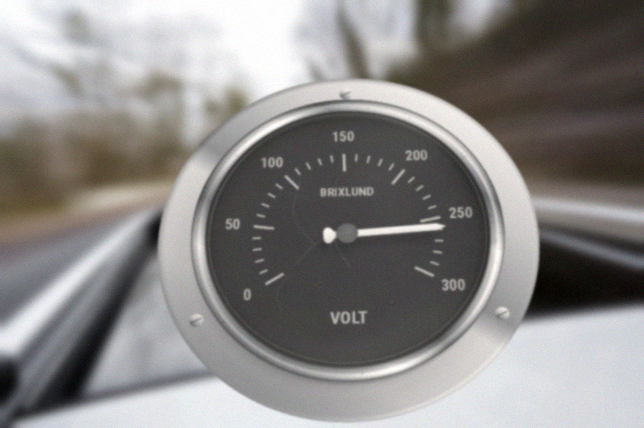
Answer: 260 (V)
